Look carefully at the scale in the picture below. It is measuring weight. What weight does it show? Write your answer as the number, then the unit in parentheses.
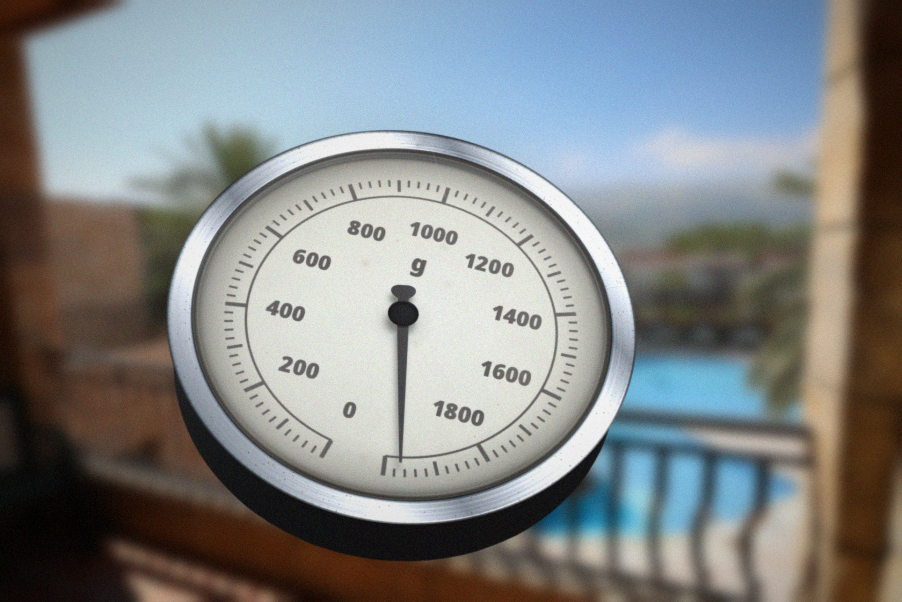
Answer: 1970 (g)
